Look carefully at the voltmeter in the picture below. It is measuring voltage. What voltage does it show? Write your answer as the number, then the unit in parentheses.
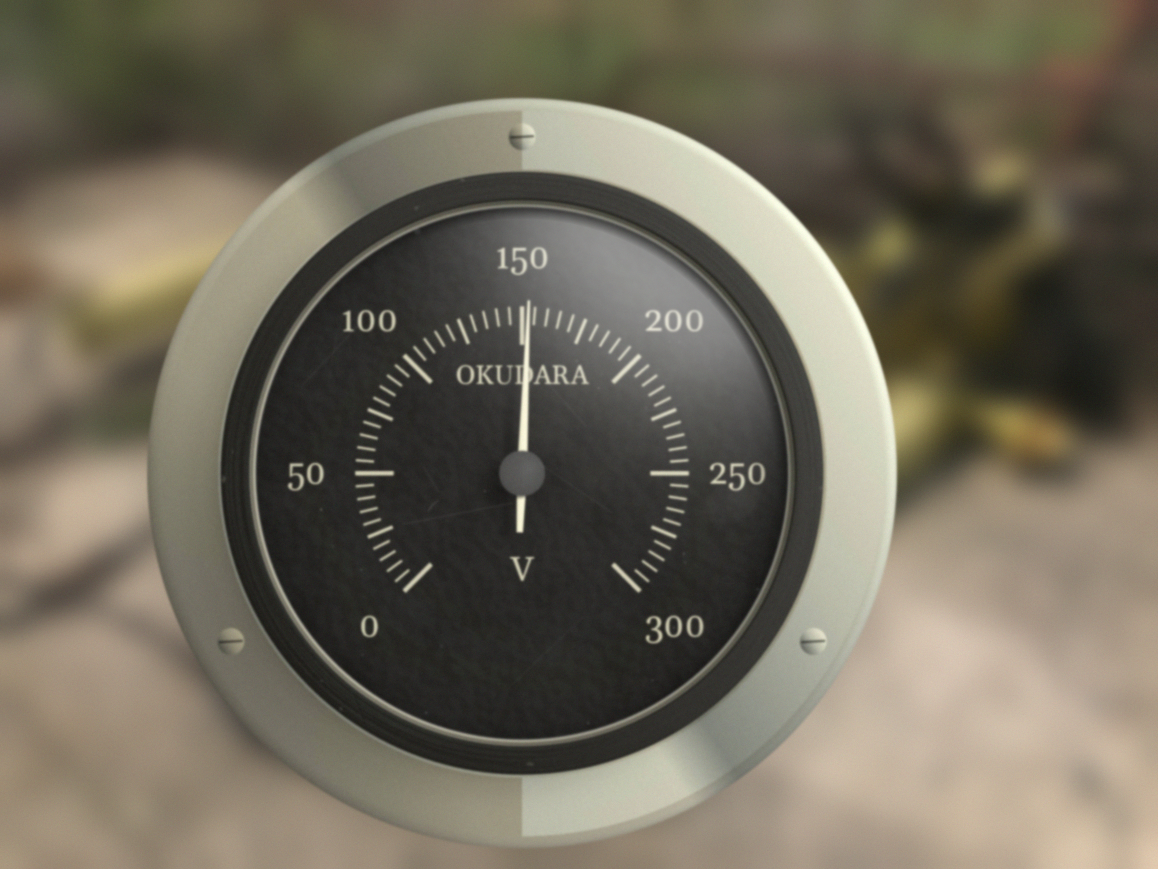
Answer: 152.5 (V)
